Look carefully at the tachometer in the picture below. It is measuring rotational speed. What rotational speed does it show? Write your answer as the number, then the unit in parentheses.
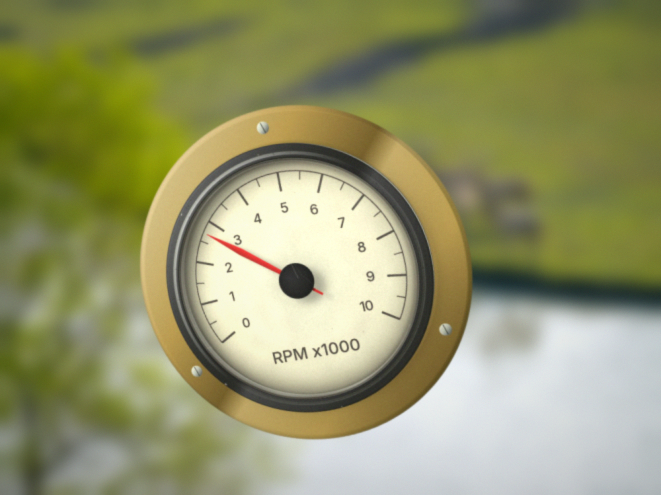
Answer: 2750 (rpm)
